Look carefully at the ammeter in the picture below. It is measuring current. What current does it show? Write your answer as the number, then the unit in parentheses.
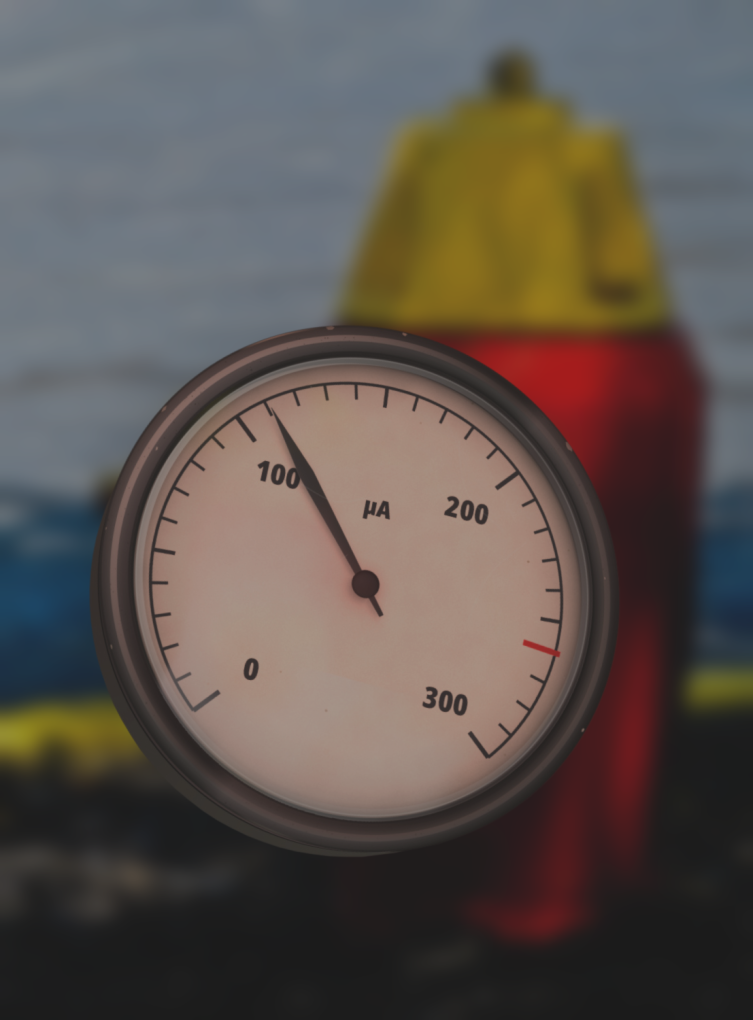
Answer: 110 (µA)
